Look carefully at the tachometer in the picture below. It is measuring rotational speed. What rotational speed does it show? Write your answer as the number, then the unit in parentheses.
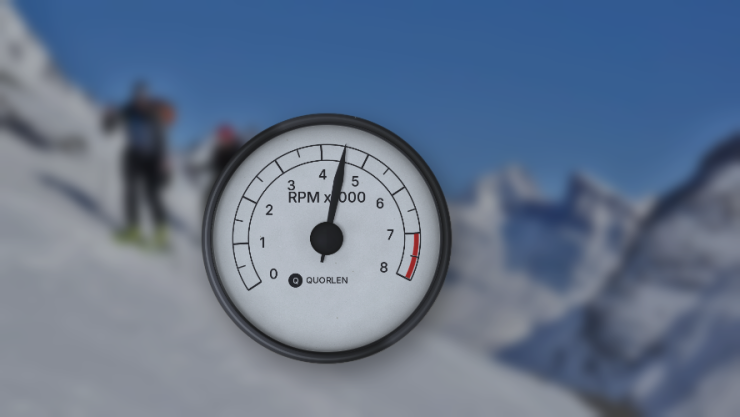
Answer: 4500 (rpm)
